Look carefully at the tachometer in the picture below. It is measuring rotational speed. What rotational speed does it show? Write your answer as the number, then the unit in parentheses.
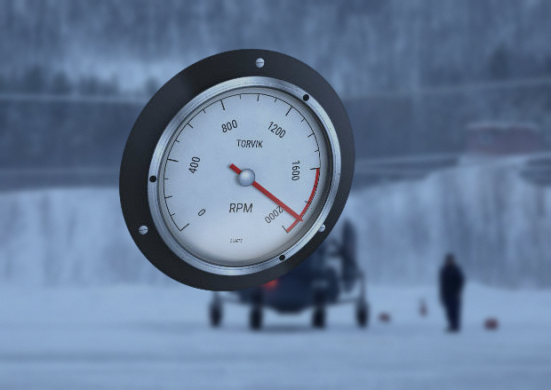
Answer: 1900 (rpm)
